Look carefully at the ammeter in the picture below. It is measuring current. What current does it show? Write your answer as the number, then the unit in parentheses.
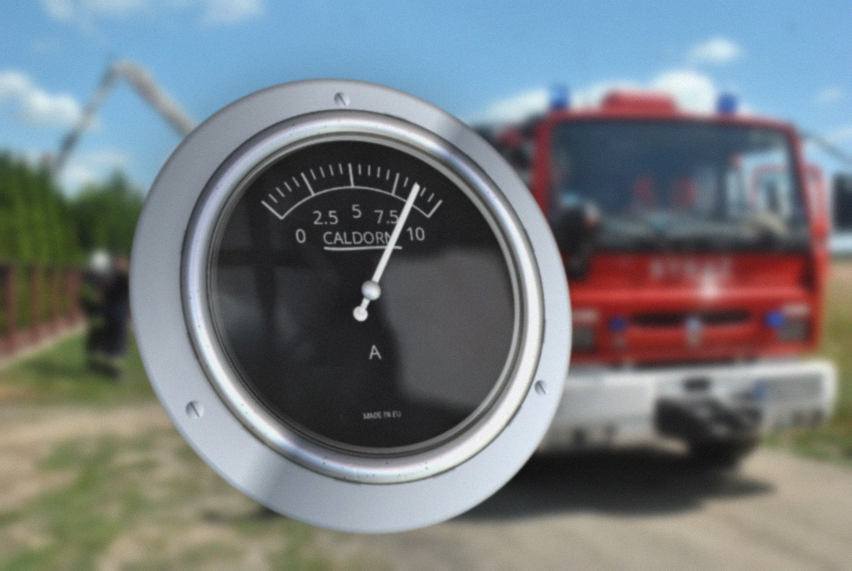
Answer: 8.5 (A)
